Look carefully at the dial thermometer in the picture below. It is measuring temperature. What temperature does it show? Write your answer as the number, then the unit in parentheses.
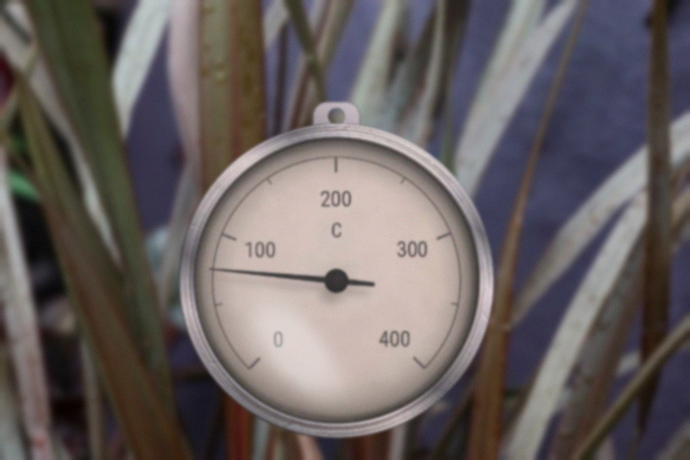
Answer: 75 (°C)
